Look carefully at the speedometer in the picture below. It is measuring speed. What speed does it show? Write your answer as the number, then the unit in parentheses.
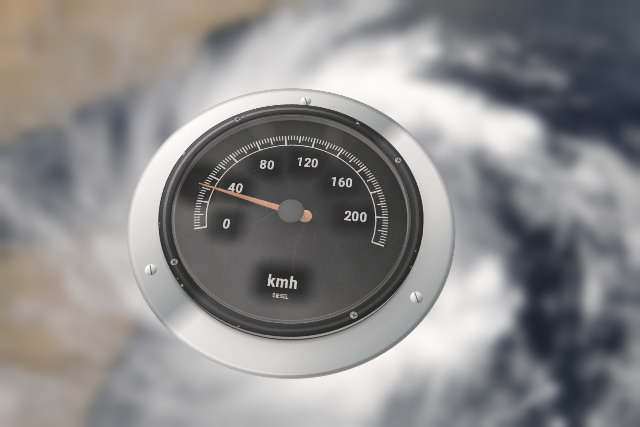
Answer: 30 (km/h)
